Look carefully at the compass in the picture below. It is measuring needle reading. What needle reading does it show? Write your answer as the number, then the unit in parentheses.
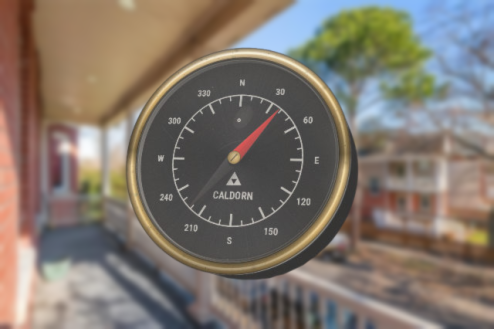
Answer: 40 (°)
